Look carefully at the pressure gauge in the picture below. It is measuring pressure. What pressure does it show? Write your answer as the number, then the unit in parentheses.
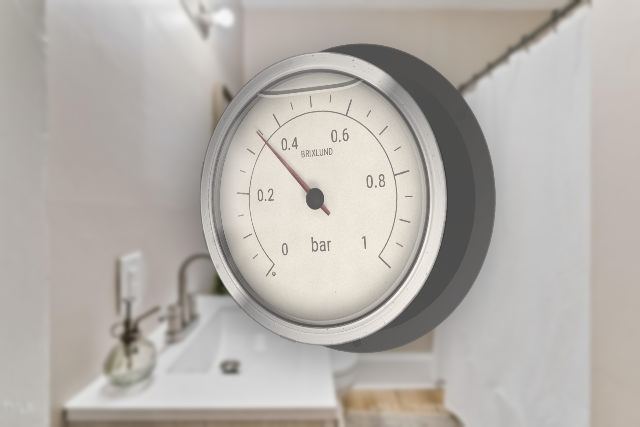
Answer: 0.35 (bar)
